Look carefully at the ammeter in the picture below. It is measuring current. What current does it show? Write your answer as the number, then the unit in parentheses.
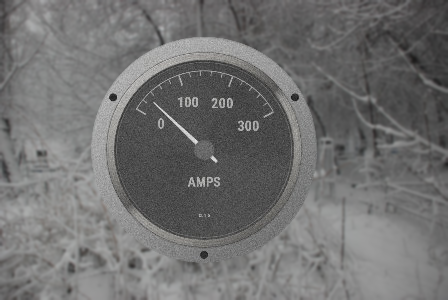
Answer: 30 (A)
